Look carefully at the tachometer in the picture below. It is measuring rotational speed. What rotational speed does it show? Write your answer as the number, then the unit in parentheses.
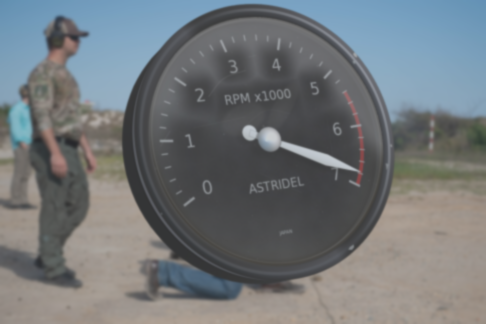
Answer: 6800 (rpm)
